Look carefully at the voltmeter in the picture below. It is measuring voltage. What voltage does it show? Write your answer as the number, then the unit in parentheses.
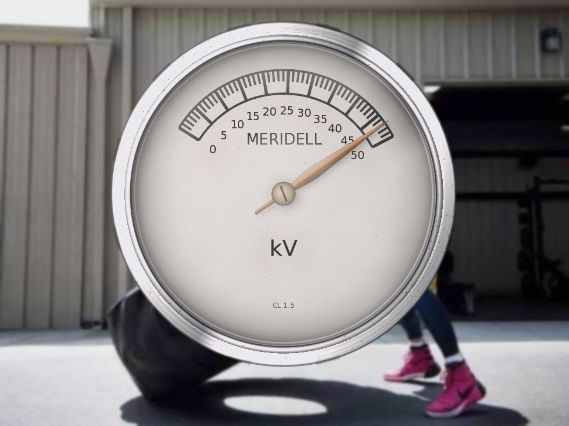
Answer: 47 (kV)
